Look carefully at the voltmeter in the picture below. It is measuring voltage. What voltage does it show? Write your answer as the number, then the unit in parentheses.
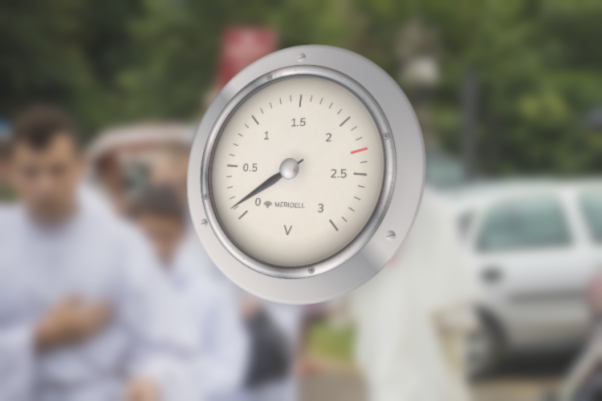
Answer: 0.1 (V)
